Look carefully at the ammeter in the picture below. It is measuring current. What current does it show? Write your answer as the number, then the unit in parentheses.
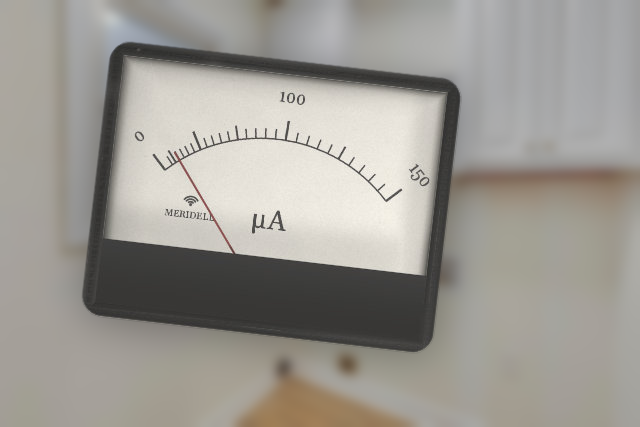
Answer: 30 (µA)
